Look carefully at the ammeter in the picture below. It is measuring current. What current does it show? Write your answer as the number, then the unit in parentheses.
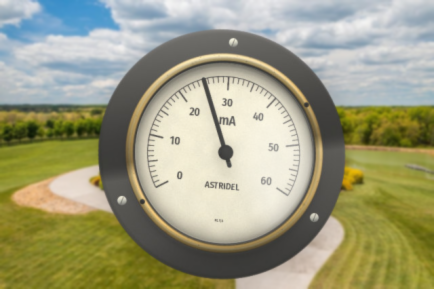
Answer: 25 (mA)
